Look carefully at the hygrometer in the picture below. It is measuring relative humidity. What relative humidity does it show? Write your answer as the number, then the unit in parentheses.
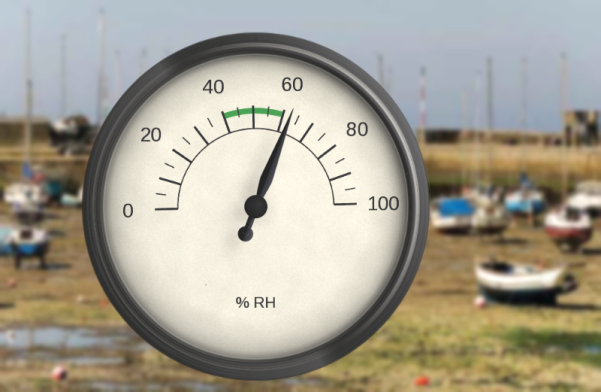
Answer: 62.5 (%)
